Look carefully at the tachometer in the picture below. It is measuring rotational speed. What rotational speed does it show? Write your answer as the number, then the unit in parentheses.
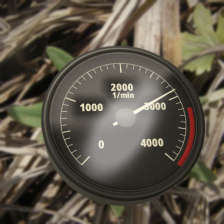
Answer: 2900 (rpm)
